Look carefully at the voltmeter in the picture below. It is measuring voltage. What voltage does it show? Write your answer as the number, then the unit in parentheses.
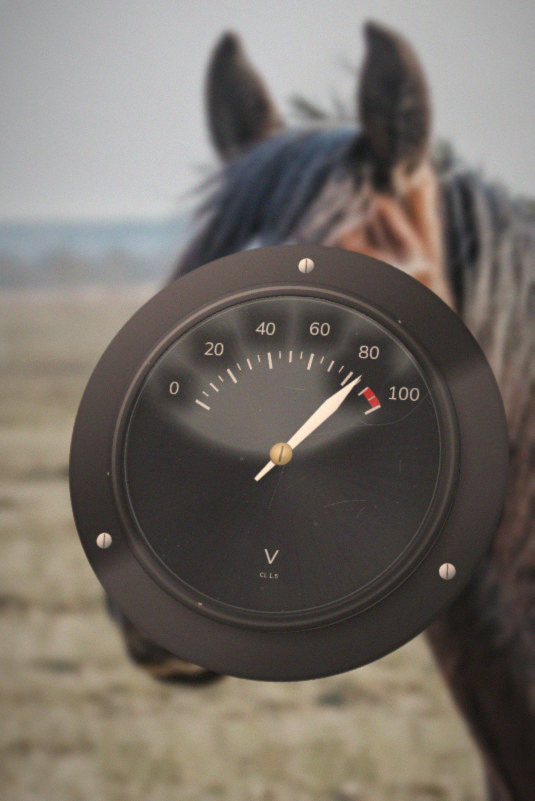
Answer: 85 (V)
